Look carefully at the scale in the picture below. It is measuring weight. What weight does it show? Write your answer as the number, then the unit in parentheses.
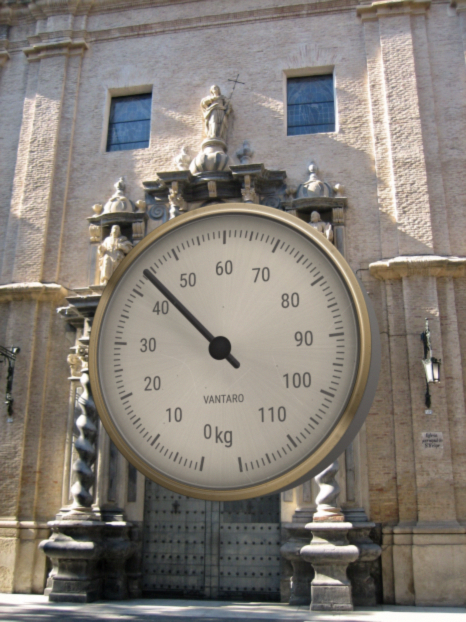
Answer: 44 (kg)
